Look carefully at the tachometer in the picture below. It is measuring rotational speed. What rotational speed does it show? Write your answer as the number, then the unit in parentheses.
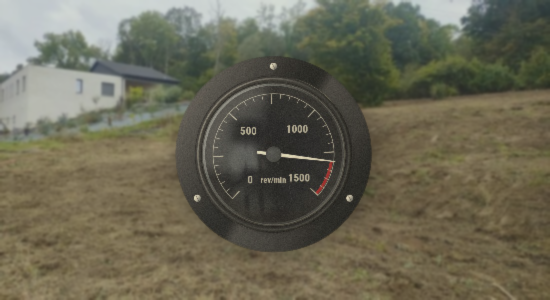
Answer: 1300 (rpm)
